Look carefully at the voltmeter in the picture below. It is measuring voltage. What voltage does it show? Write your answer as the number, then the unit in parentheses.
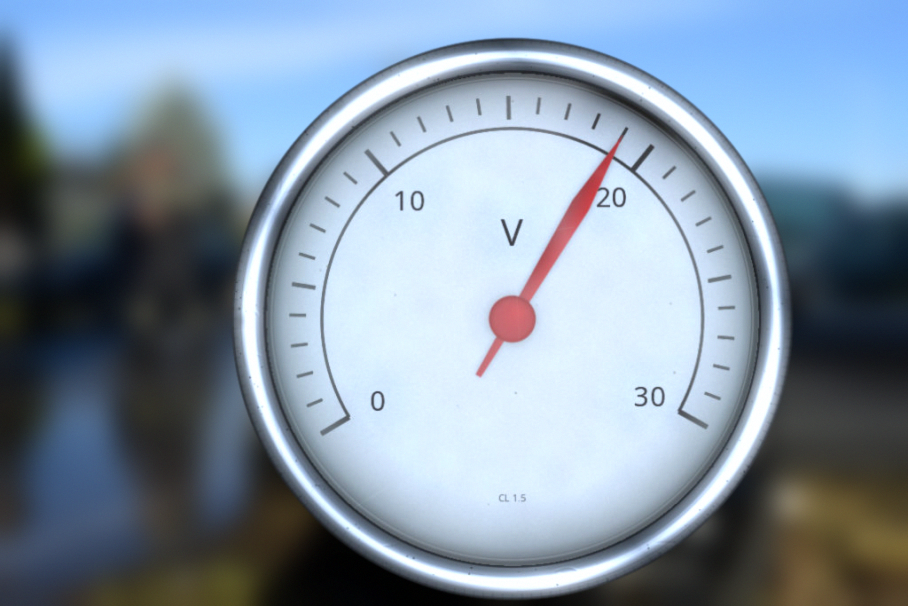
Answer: 19 (V)
